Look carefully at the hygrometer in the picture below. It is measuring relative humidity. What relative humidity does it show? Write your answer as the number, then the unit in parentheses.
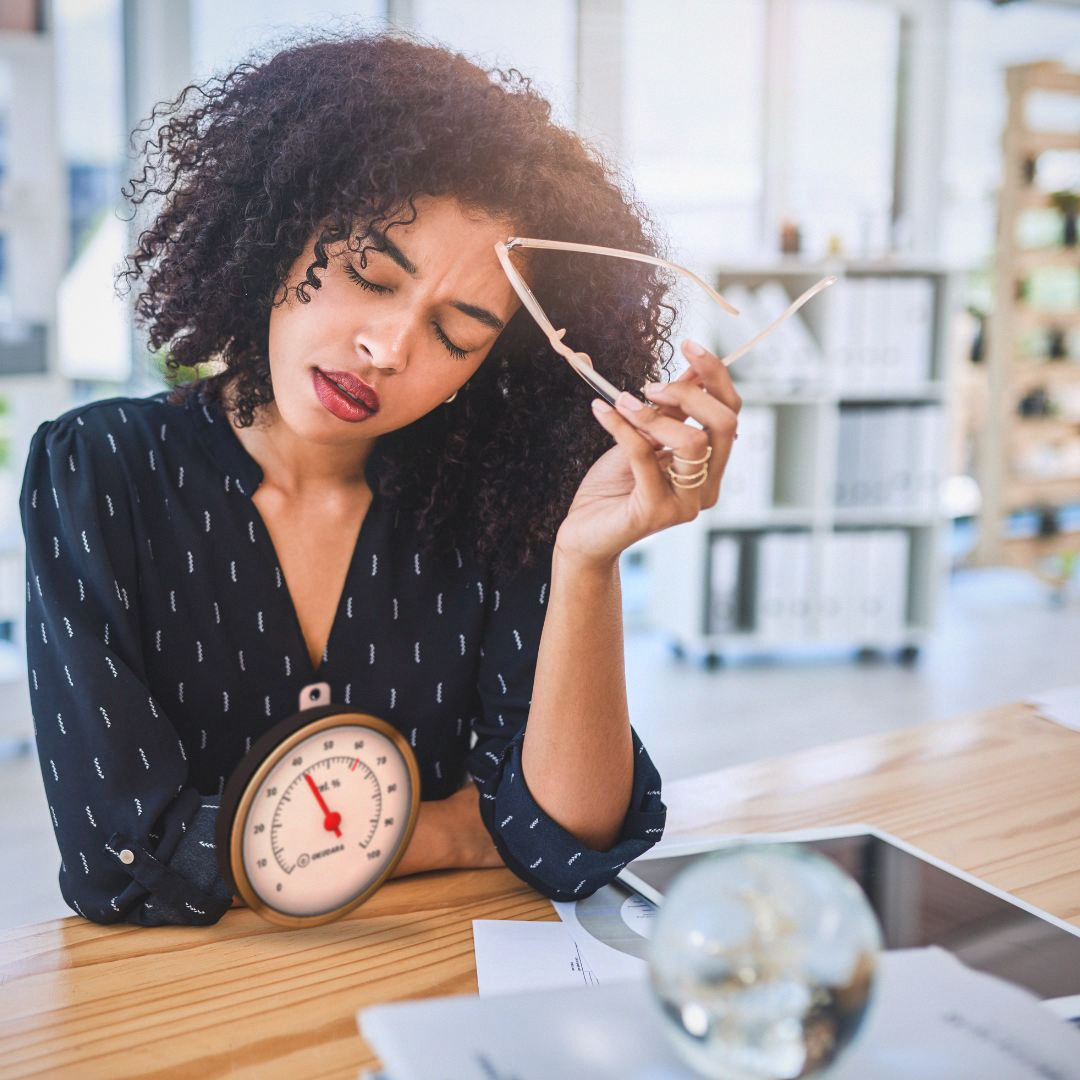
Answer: 40 (%)
